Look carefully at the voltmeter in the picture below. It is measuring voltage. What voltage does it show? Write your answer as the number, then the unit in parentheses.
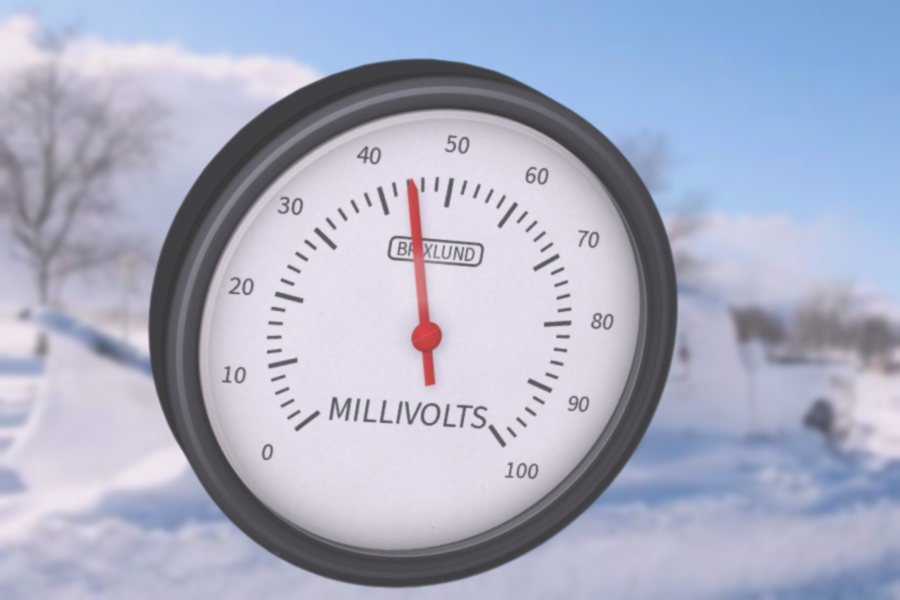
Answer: 44 (mV)
